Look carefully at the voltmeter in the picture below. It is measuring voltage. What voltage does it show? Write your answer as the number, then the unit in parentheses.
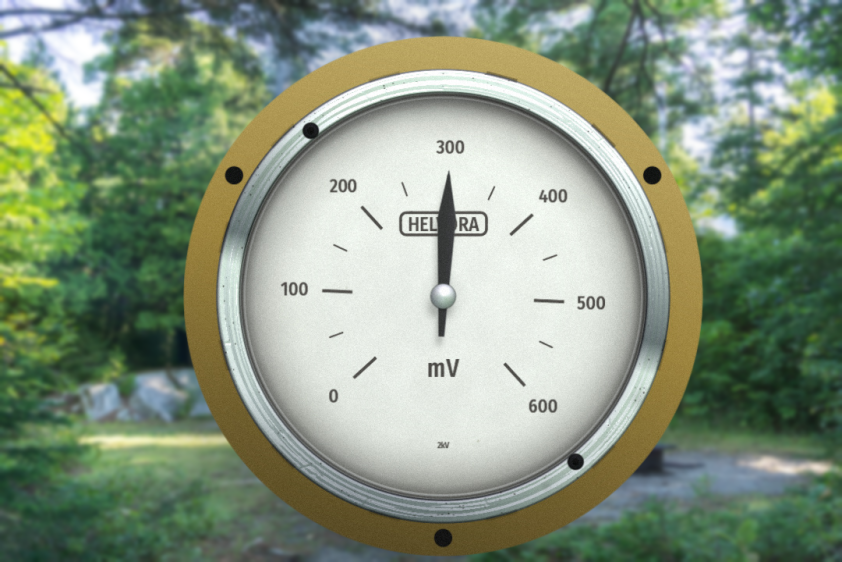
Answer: 300 (mV)
